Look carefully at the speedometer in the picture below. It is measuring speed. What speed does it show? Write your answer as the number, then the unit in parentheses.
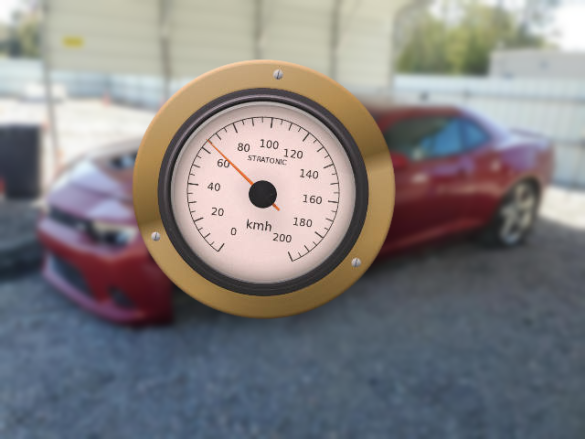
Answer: 65 (km/h)
